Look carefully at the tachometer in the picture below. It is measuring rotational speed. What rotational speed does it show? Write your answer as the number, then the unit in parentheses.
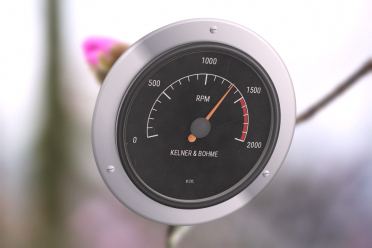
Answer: 1300 (rpm)
